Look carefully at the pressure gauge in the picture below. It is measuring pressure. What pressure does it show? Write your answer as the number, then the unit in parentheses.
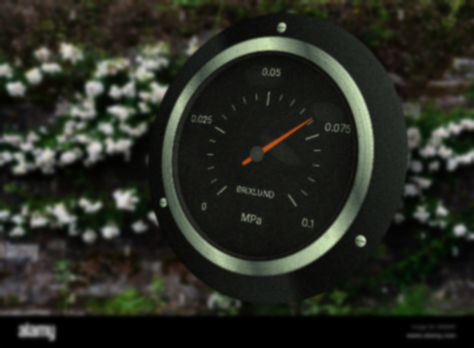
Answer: 0.07 (MPa)
